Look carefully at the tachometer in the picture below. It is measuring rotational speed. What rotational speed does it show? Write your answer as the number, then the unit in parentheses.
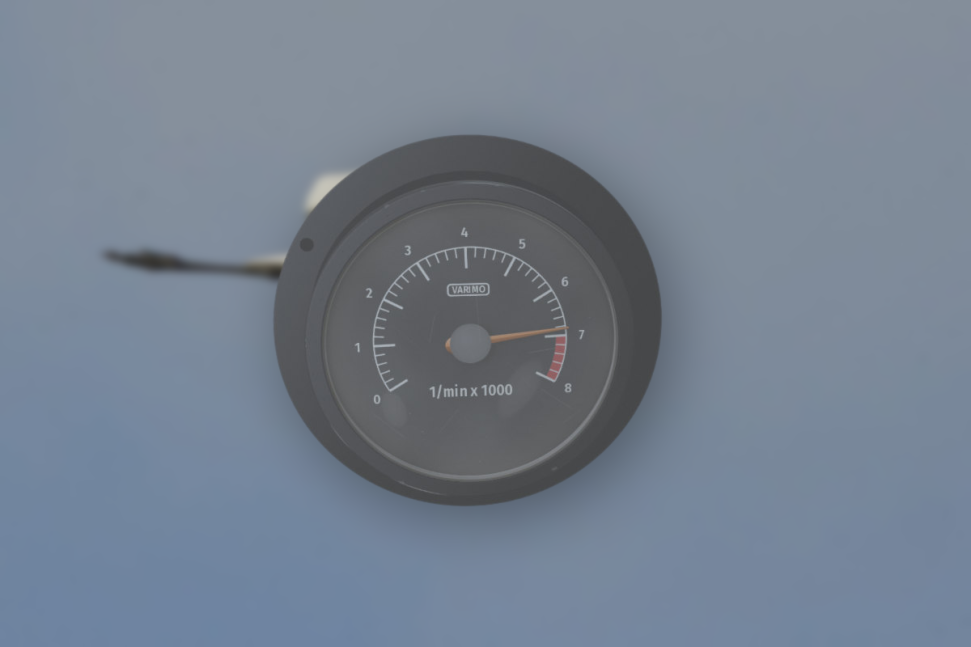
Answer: 6800 (rpm)
